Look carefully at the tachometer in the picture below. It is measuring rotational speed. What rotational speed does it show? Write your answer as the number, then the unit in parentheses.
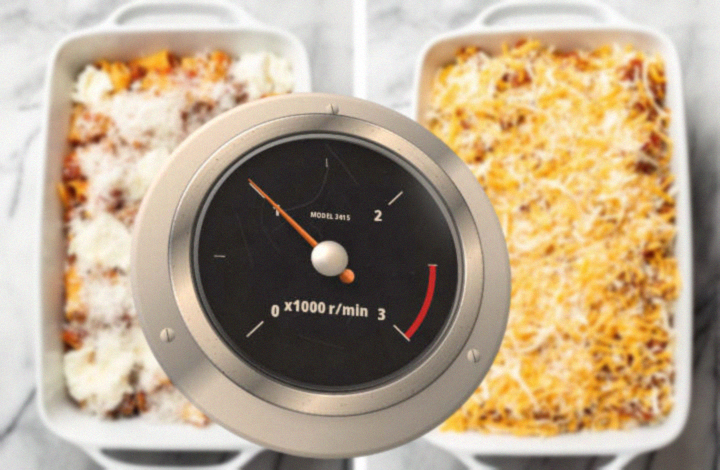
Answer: 1000 (rpm)
